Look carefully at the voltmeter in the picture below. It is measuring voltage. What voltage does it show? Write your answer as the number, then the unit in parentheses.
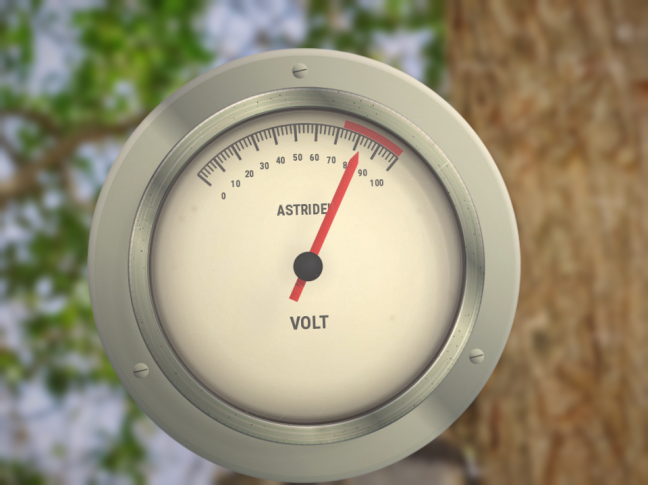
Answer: 82 (V)
